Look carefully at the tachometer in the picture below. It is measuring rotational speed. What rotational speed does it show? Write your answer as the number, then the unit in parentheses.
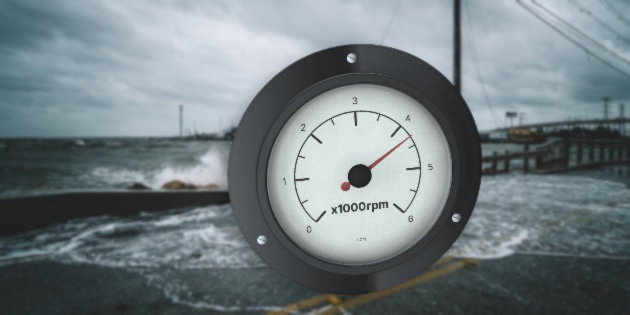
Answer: 4250 (rpm)
